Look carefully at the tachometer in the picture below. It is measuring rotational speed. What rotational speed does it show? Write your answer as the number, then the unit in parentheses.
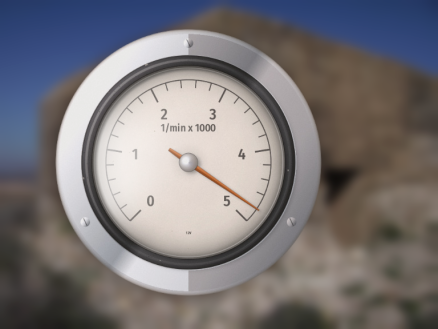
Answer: 4800 (rpm)
